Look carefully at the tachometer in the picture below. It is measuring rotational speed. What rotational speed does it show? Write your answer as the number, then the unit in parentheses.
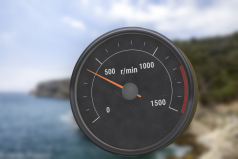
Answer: 400 (rpm)
